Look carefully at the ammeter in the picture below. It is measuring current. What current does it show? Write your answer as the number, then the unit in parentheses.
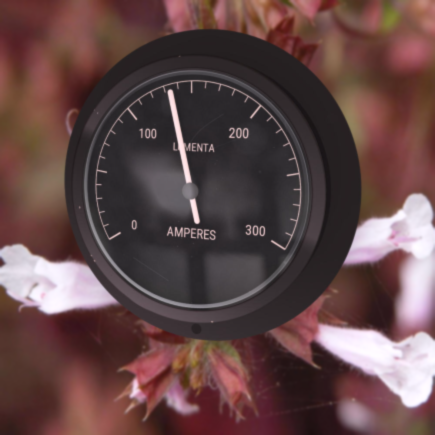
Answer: 135 (A)
